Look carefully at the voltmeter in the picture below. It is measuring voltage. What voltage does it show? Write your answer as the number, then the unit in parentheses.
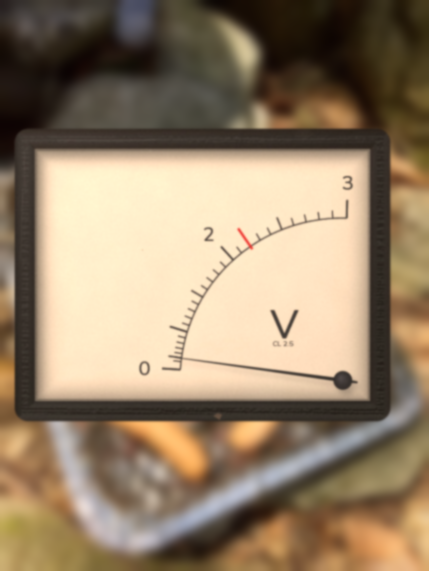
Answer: 0.5 (V)
